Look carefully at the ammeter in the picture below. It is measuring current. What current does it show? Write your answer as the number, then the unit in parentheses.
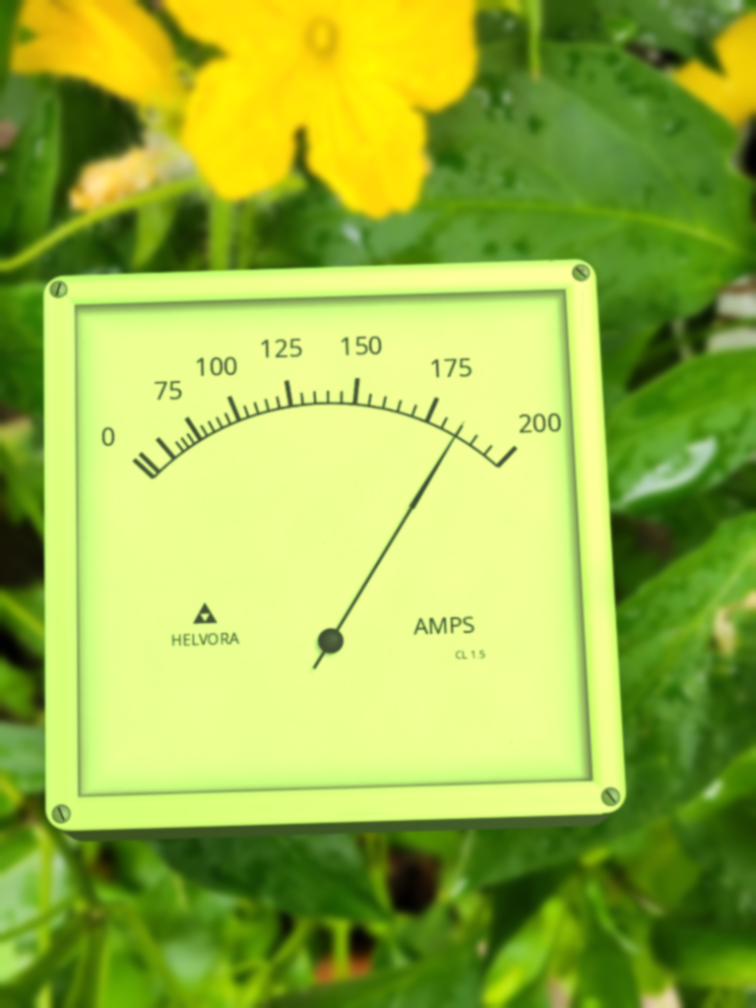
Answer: 185 (A)
